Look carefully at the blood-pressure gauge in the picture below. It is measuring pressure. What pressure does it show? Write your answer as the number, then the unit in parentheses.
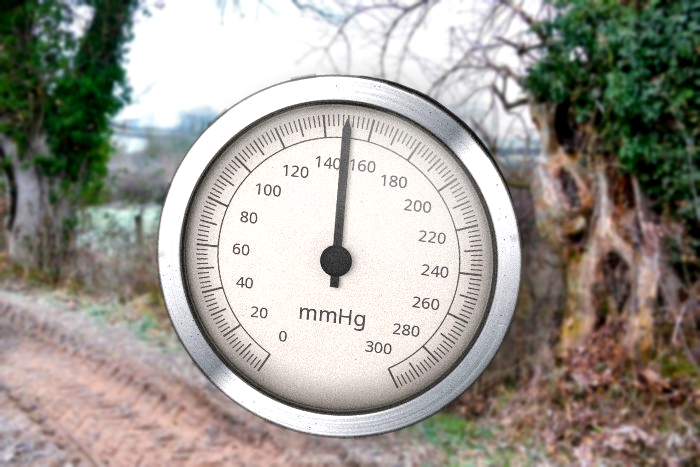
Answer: 150 (mmHg)
